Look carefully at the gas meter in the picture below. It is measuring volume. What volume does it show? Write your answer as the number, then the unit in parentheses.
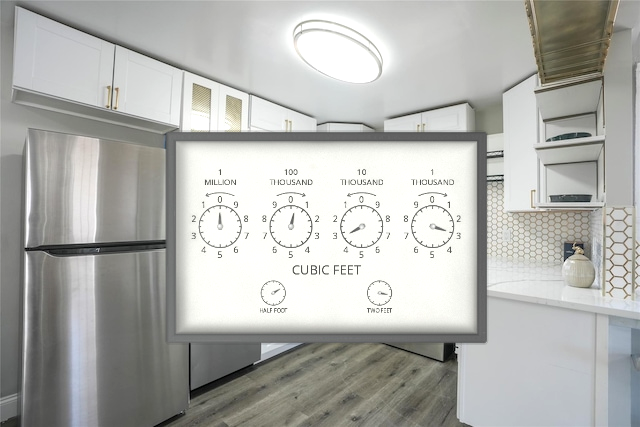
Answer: 3300 (ft³)
